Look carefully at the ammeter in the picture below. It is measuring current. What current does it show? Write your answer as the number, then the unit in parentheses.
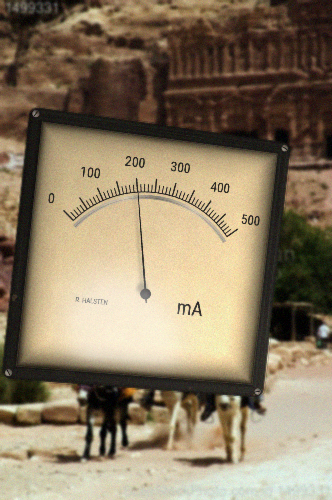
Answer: 200 (mA)
